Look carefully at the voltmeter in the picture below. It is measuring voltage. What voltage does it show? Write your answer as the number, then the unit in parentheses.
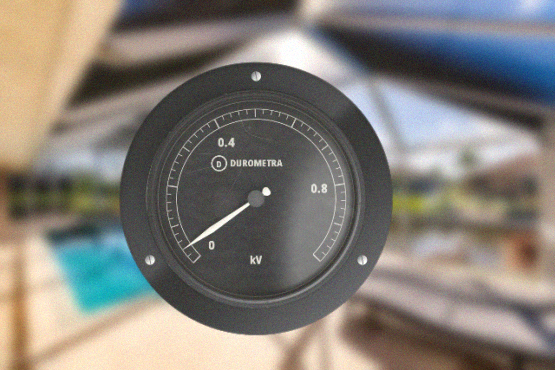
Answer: 0.04 (kV)
